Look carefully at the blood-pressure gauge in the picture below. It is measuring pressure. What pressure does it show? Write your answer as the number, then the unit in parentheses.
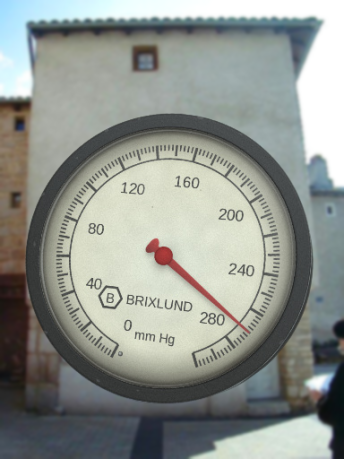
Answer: 270 (mmHg)
